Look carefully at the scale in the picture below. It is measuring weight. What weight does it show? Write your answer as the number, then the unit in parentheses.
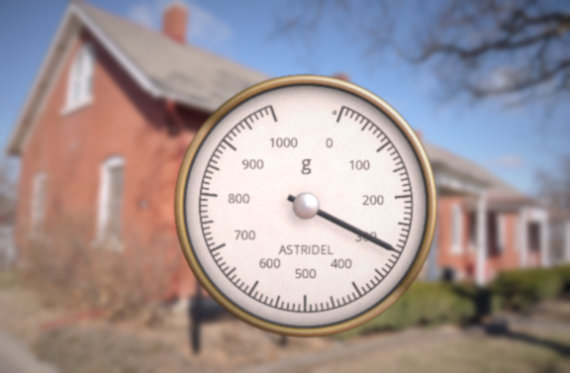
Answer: 300 (g)
